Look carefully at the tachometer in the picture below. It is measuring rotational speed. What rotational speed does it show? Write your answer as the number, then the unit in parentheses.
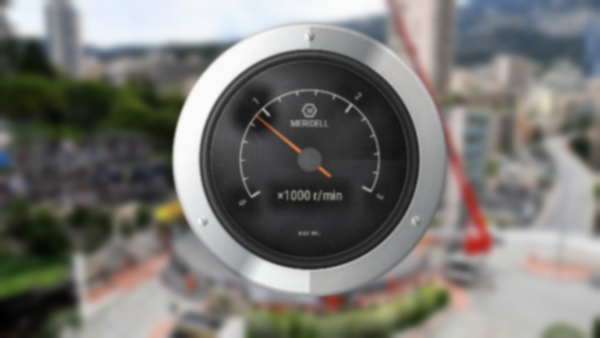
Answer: 900 (rpm)
